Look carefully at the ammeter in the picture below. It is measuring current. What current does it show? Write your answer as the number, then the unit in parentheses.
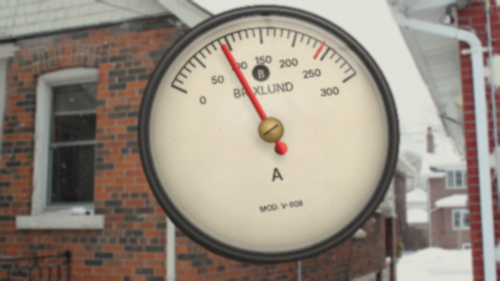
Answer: 90 (A)
